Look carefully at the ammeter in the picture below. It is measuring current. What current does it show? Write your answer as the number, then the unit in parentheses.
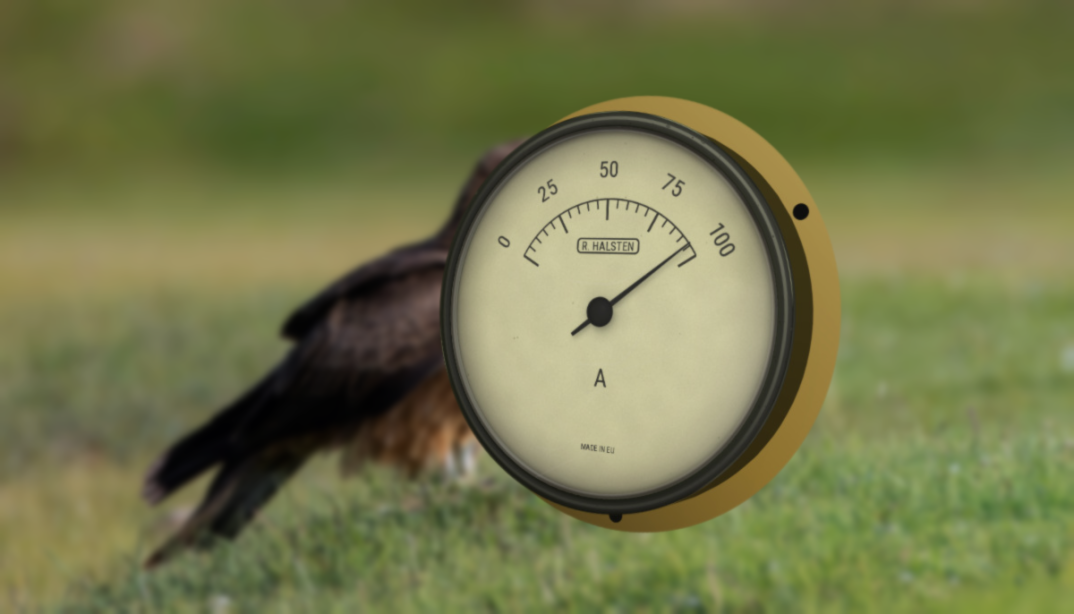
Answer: 95 (A)
